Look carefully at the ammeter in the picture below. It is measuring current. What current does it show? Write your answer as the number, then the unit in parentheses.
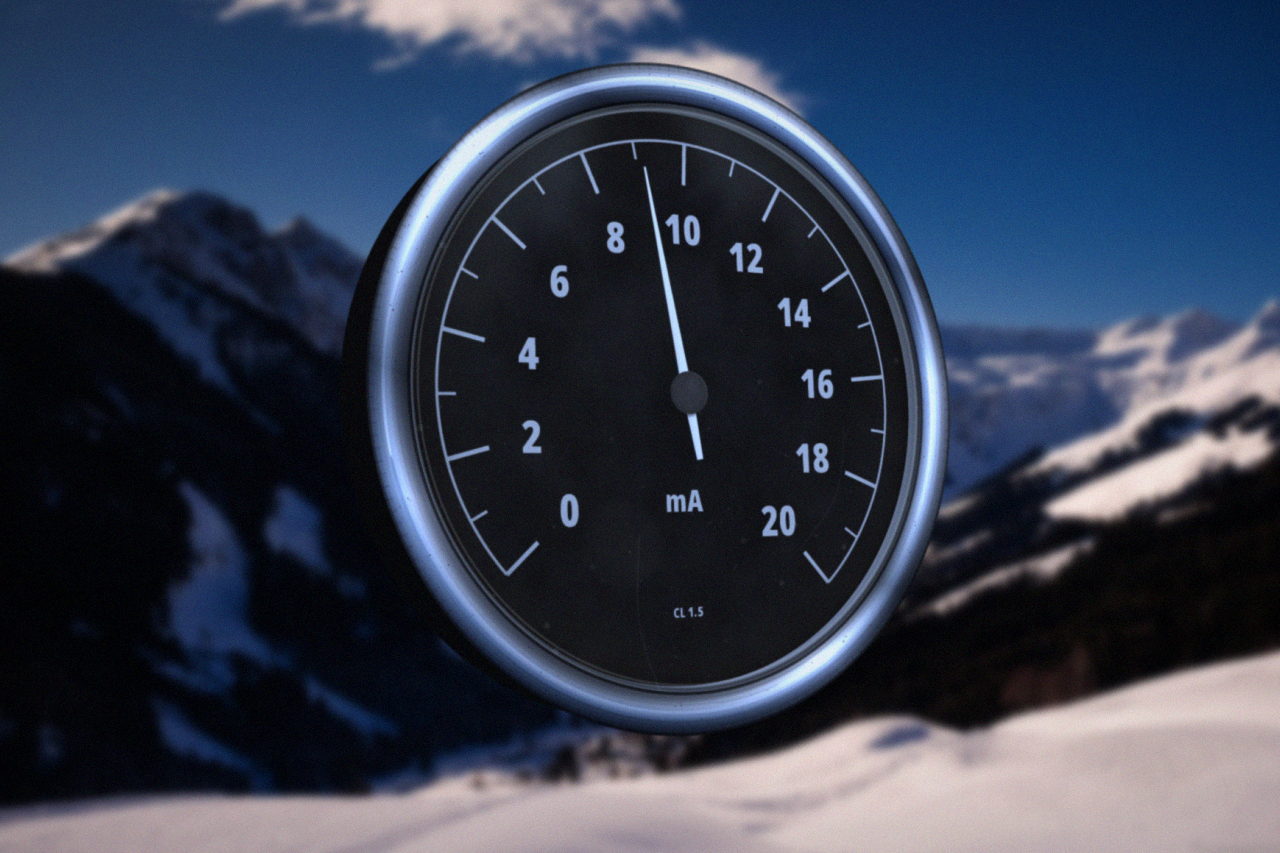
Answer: 9 (mA)
